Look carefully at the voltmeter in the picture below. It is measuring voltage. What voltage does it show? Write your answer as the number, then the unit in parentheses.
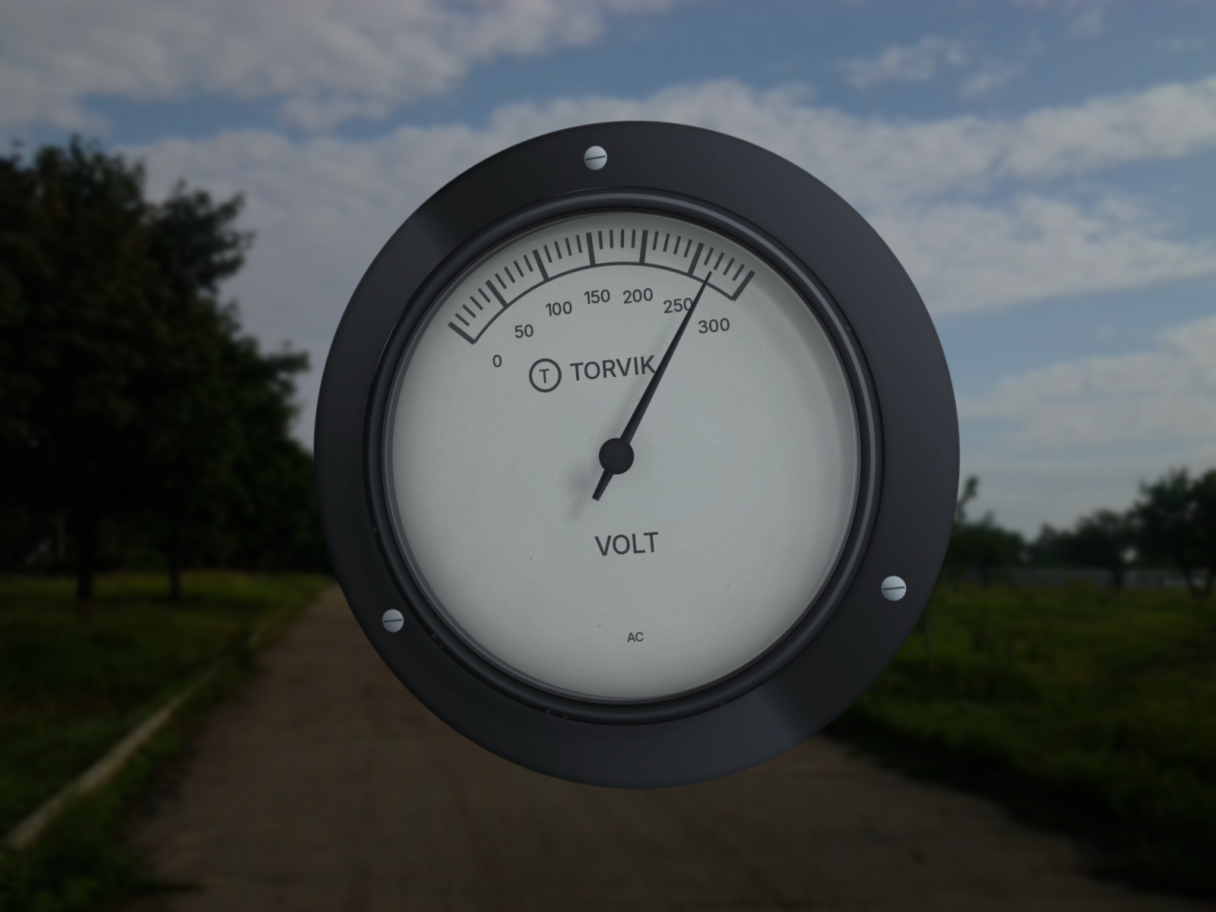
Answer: 270 (V)
